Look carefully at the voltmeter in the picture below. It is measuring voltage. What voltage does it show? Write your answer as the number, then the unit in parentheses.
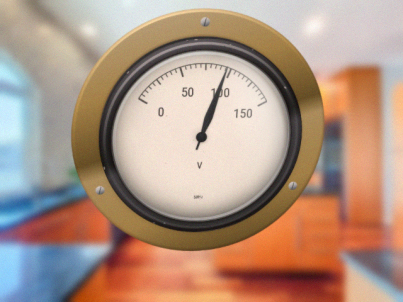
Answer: 95 (V)
